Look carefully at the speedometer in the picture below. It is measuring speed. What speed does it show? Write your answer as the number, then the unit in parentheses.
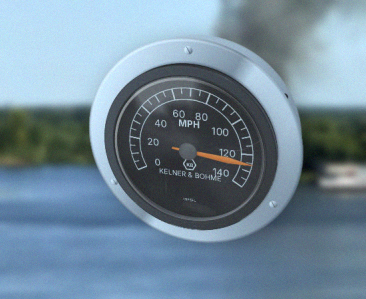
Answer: 125 (mph)
